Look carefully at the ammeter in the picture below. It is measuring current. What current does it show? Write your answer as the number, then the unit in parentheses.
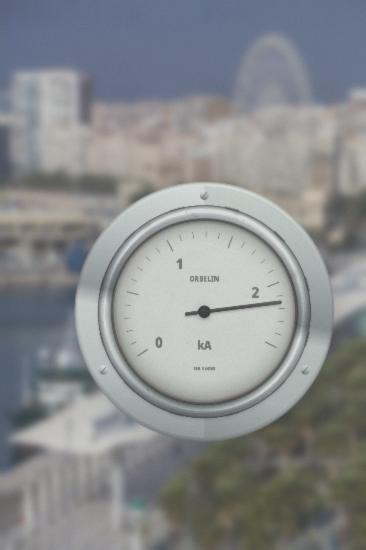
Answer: 2.15 (kA)
